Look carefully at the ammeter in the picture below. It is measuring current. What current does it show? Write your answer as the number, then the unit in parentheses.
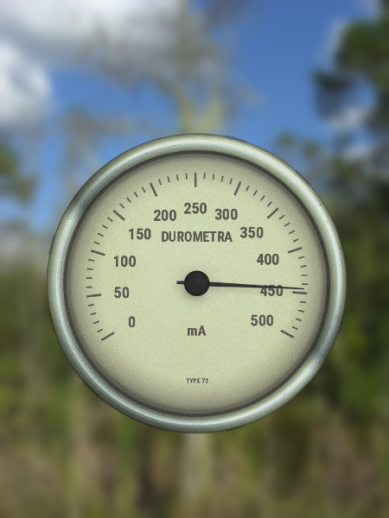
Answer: 445 (mA)
